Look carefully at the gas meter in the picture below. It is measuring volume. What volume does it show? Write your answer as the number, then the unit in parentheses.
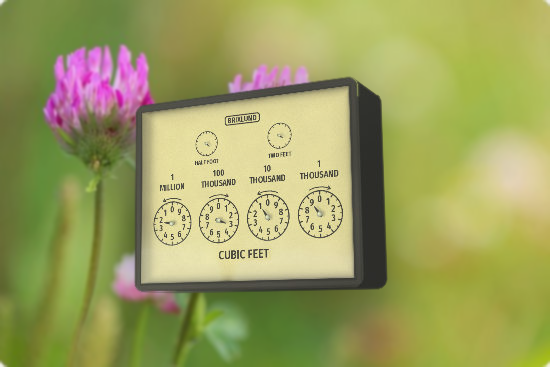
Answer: 230900 (ft³)
